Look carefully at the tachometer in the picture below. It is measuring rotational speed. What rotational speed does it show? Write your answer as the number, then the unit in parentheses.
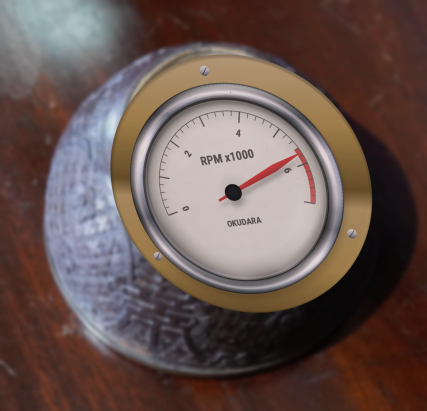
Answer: 5700 (rpm)
